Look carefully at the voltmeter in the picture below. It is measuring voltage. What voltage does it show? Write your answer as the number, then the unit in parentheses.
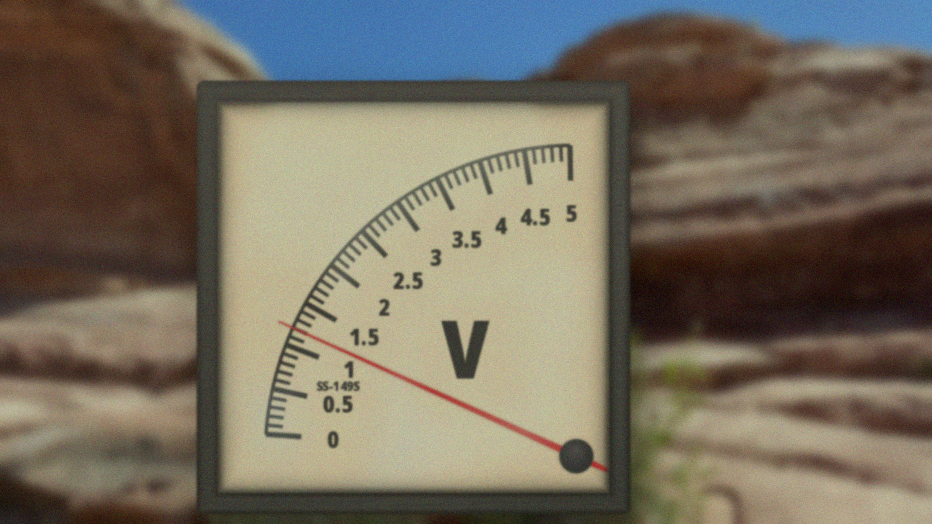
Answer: 1.2 (V)
